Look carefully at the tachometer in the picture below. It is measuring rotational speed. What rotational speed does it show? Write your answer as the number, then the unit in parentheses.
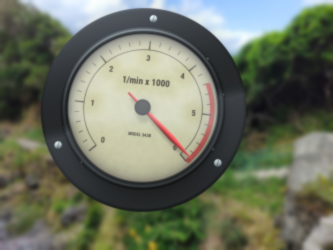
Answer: 5900 (rpm)
